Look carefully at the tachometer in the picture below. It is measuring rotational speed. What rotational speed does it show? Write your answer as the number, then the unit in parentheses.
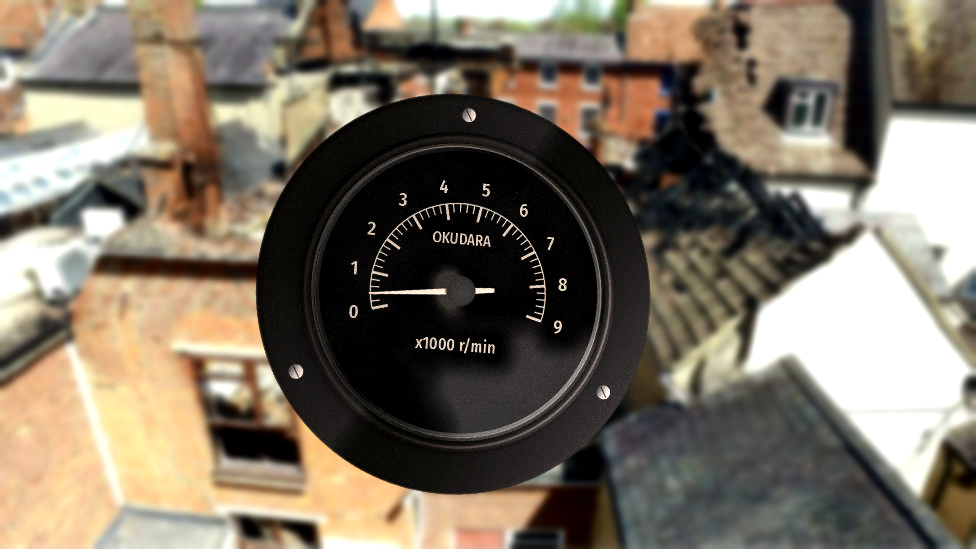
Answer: 400 (rpm)
